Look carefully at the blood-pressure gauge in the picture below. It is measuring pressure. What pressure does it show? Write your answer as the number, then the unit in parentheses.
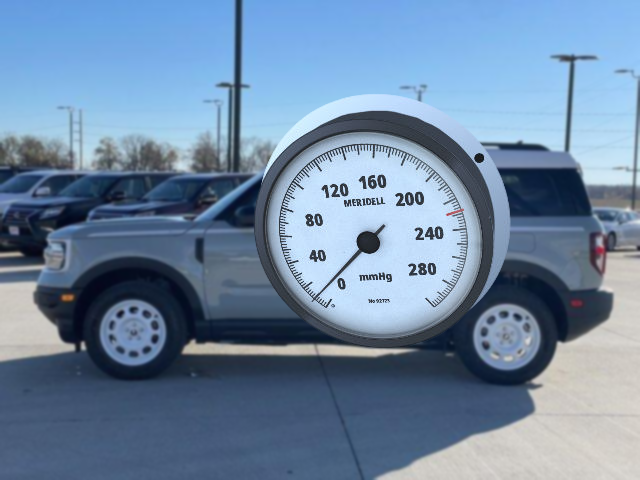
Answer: 10 (mmHg)
